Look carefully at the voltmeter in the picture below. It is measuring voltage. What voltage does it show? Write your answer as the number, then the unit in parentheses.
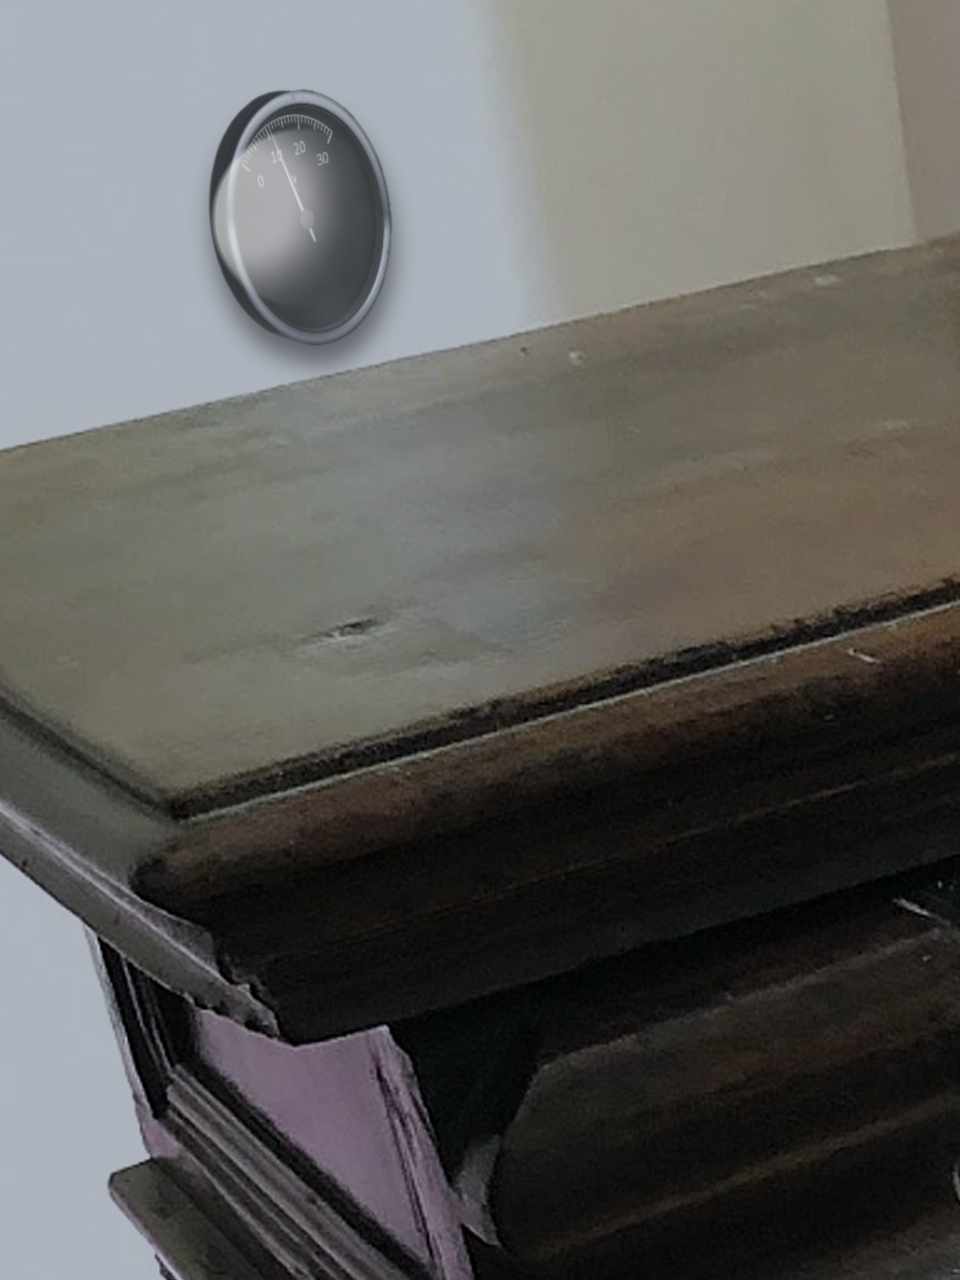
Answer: 10 (V)
